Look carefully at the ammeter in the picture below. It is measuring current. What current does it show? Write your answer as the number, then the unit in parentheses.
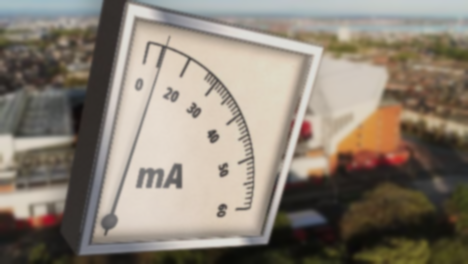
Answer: 10 (mA)
